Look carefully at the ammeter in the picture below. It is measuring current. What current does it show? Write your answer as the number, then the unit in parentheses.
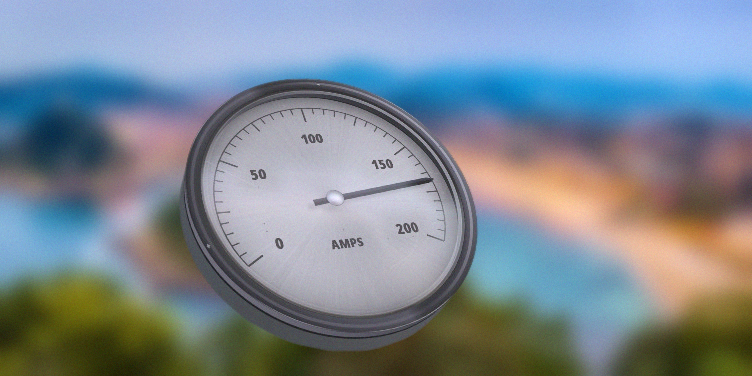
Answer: 170 (A)
